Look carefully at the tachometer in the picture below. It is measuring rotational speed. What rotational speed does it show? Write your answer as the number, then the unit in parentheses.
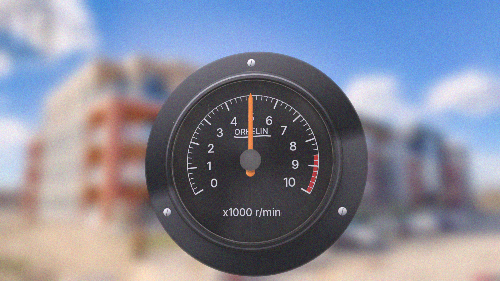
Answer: 5000 (rpm)
